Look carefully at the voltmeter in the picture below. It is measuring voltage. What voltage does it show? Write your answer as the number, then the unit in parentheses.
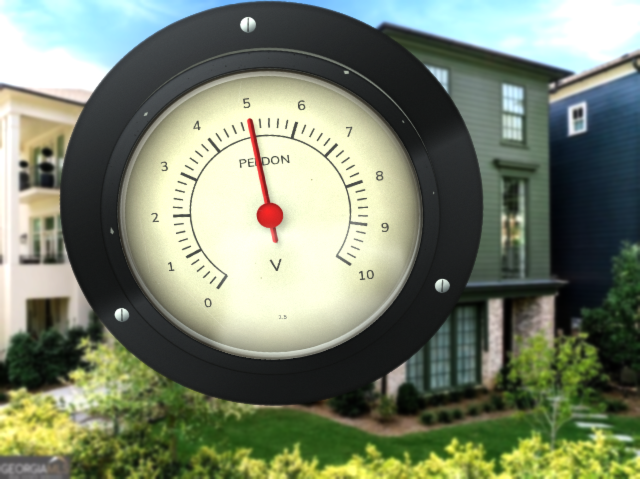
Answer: 5 (V)
